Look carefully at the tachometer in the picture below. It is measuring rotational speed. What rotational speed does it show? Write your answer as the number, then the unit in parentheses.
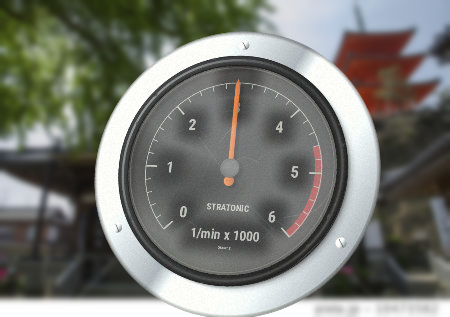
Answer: 3000 (rpm)
